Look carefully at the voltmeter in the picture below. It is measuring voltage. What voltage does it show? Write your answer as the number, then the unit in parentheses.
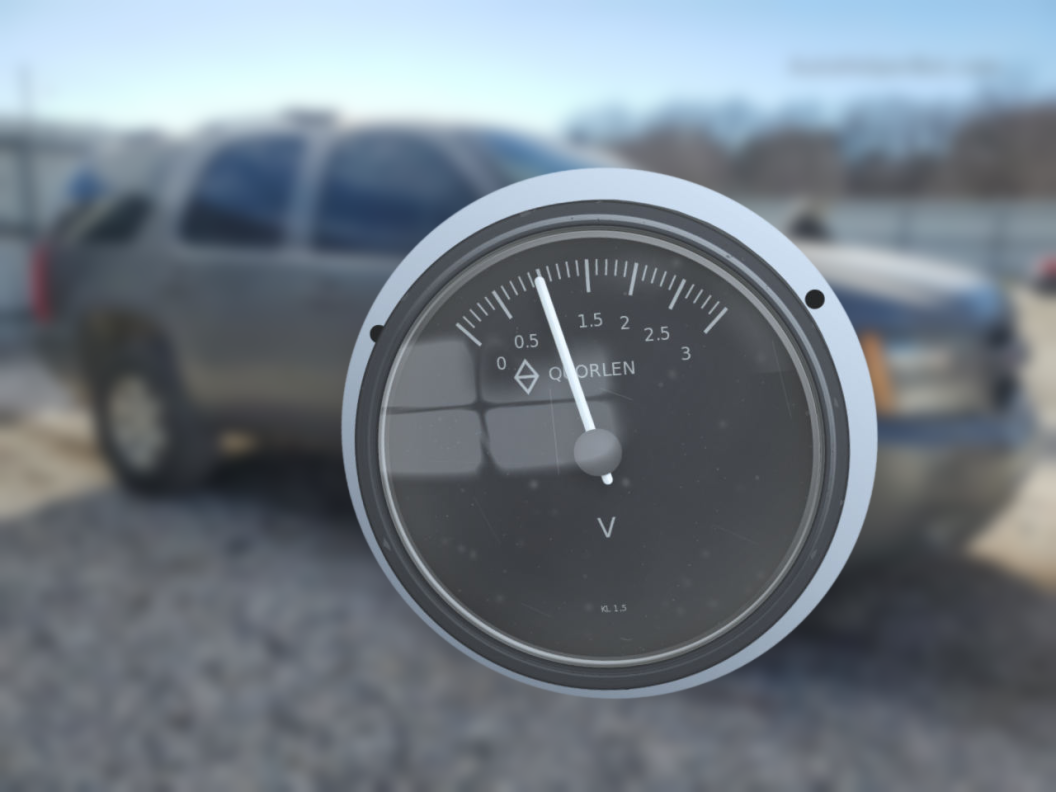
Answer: 1 (V)
